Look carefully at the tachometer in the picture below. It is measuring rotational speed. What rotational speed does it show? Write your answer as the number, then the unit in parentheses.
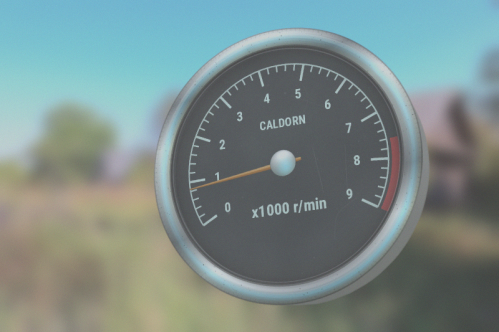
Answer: 800 (rpm)
